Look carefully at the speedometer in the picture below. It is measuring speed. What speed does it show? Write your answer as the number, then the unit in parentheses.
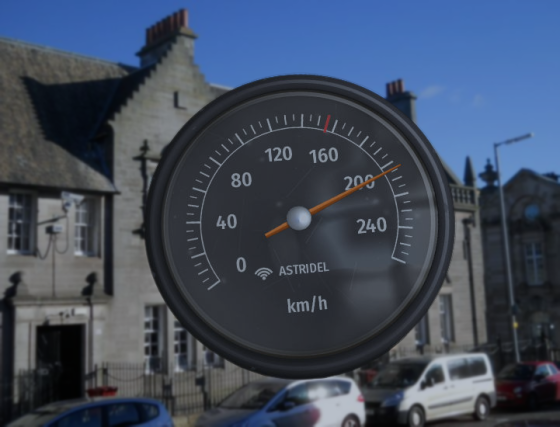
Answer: 205 (km/h)
